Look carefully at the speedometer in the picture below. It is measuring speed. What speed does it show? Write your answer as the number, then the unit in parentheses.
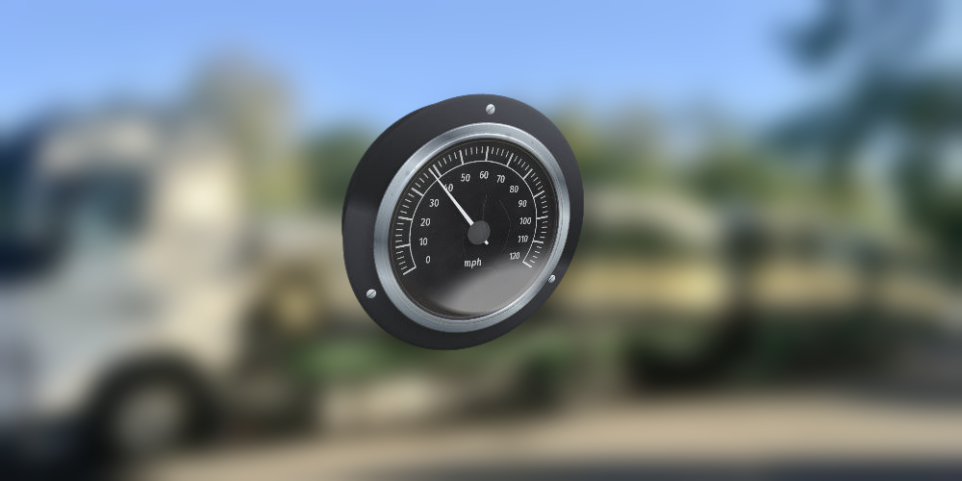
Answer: 38 (mph)
